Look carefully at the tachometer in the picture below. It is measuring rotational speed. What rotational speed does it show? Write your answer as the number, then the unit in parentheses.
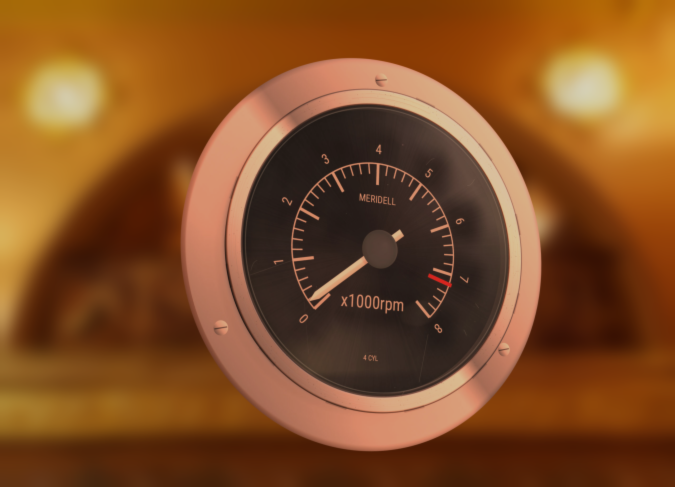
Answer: 200 (rpm)
